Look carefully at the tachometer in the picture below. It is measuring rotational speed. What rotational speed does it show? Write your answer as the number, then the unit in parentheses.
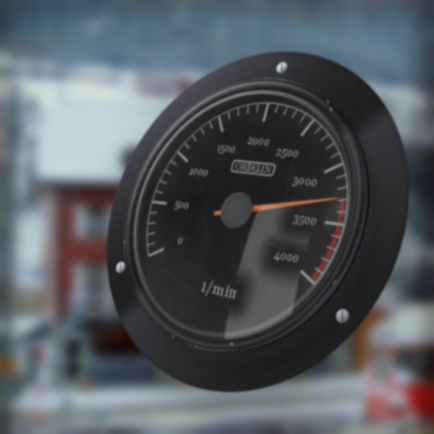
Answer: 3300 (rpm)
